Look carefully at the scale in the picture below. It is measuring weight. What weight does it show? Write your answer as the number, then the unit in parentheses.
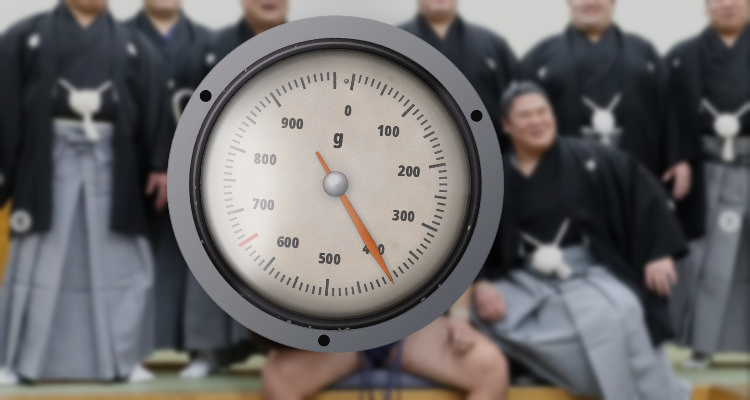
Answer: 400 (g)
